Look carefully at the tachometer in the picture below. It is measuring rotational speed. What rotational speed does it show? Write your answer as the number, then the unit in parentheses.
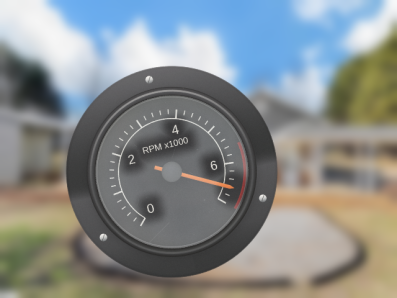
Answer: 6600 (rpm)
